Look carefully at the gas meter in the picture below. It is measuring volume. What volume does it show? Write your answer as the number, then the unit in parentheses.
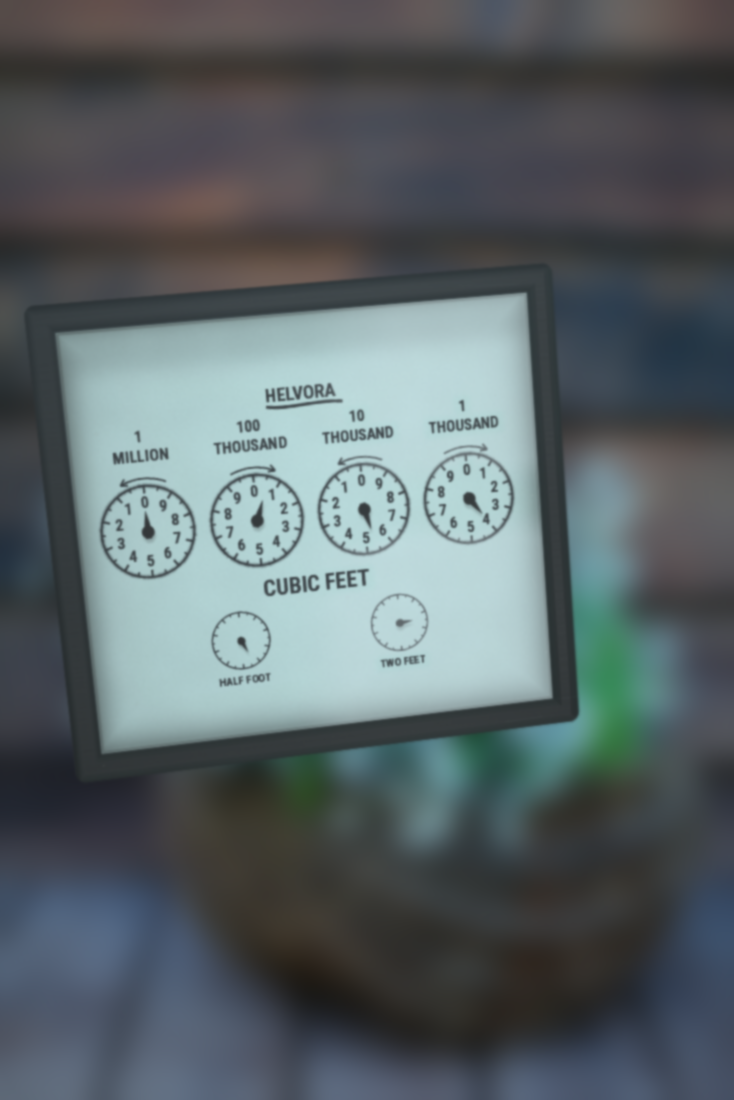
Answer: 5400 (ft³)
